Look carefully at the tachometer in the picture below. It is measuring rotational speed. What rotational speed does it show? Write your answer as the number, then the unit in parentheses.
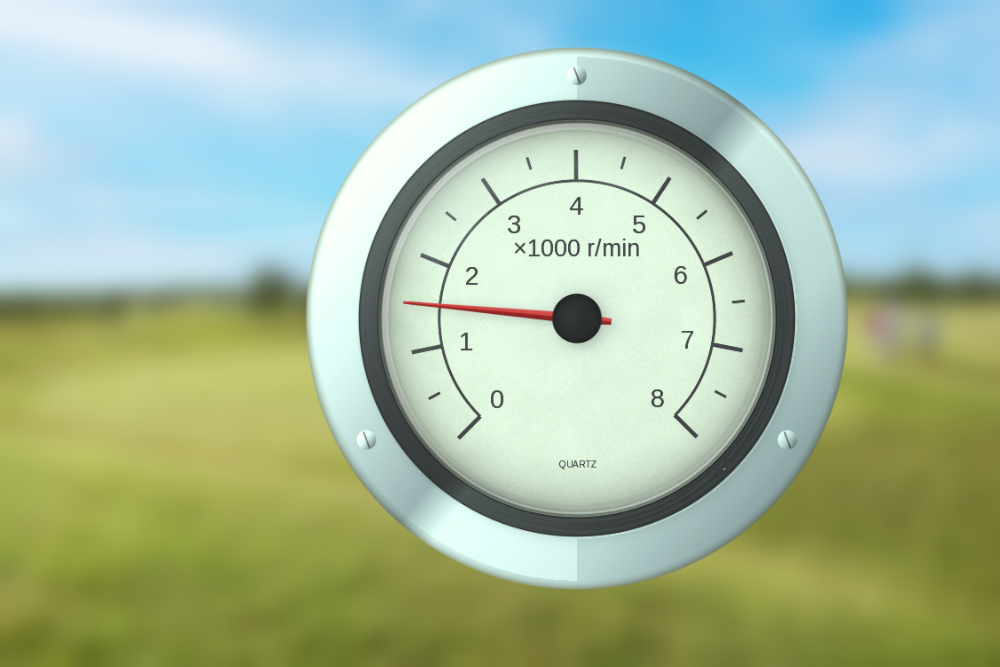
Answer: 1500 (rpm)
